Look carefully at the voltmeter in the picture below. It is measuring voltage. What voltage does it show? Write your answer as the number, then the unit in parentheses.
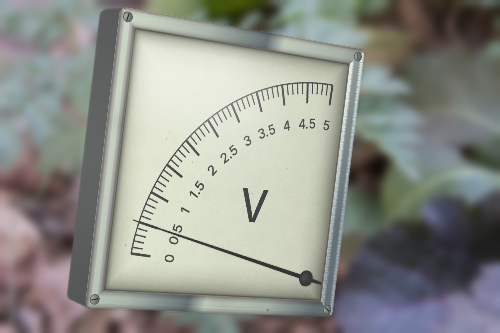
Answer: 0.5 (V)
